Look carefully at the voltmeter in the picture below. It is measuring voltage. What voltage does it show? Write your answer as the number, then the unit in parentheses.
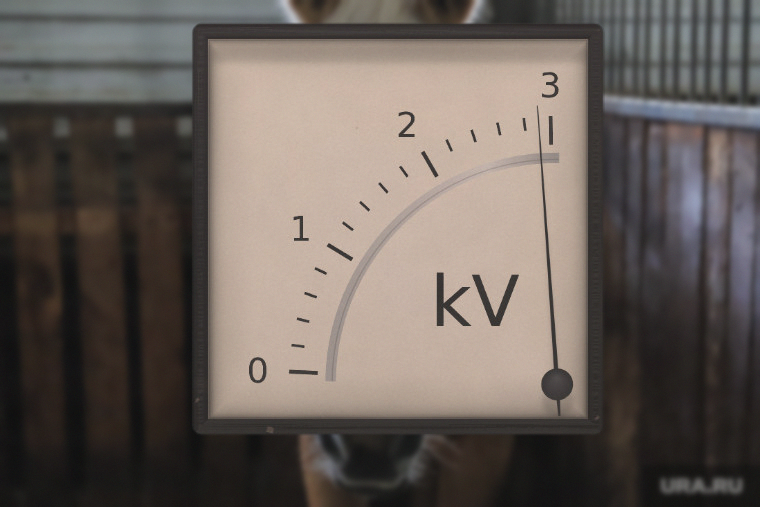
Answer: 2.9 (kV)
